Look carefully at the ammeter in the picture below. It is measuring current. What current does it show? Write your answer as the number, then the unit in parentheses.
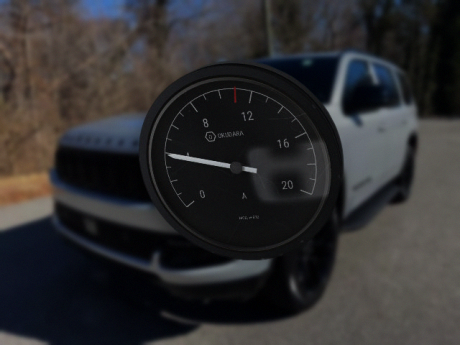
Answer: 4 (A)
